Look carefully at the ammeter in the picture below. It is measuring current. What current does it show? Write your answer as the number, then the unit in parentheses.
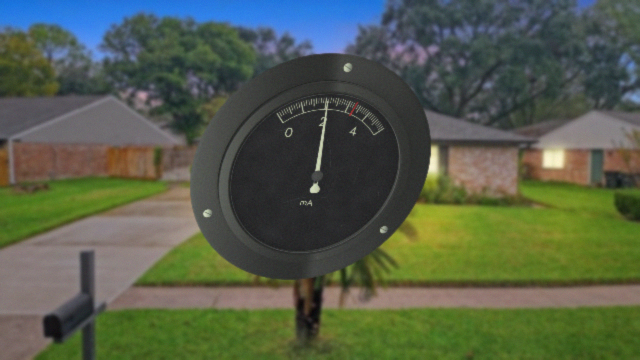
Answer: 2 (mA)
